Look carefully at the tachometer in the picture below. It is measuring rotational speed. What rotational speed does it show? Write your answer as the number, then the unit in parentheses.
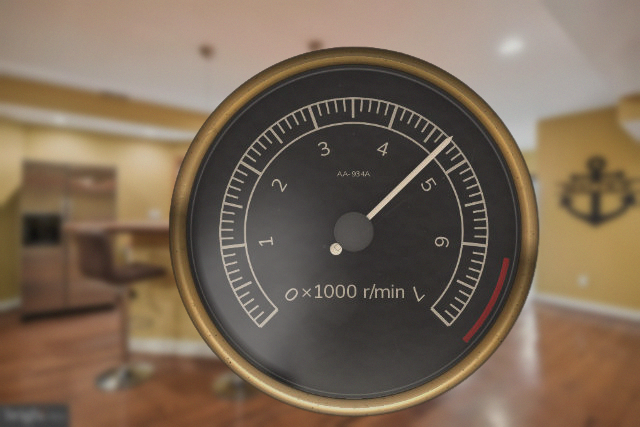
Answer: 4700 (rpm)
